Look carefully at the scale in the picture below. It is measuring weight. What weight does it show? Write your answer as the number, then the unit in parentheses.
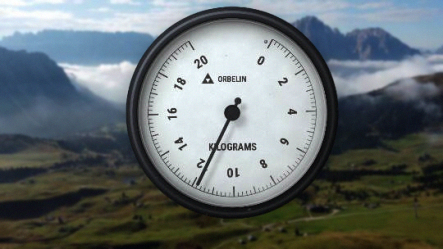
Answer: 11.8 (kg)
